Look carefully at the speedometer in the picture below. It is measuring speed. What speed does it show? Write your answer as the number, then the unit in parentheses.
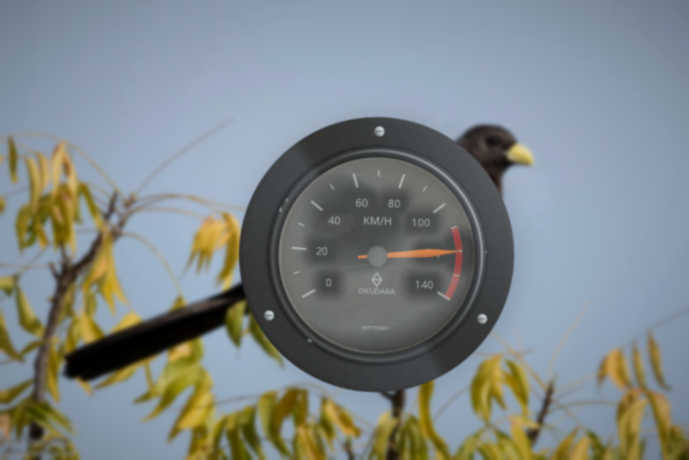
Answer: 120 (km/h)
